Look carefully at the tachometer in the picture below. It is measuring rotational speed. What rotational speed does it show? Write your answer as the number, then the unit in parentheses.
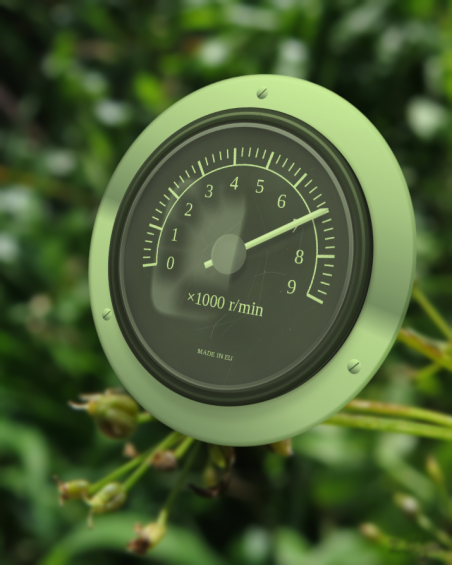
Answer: 7000 (rpm)
